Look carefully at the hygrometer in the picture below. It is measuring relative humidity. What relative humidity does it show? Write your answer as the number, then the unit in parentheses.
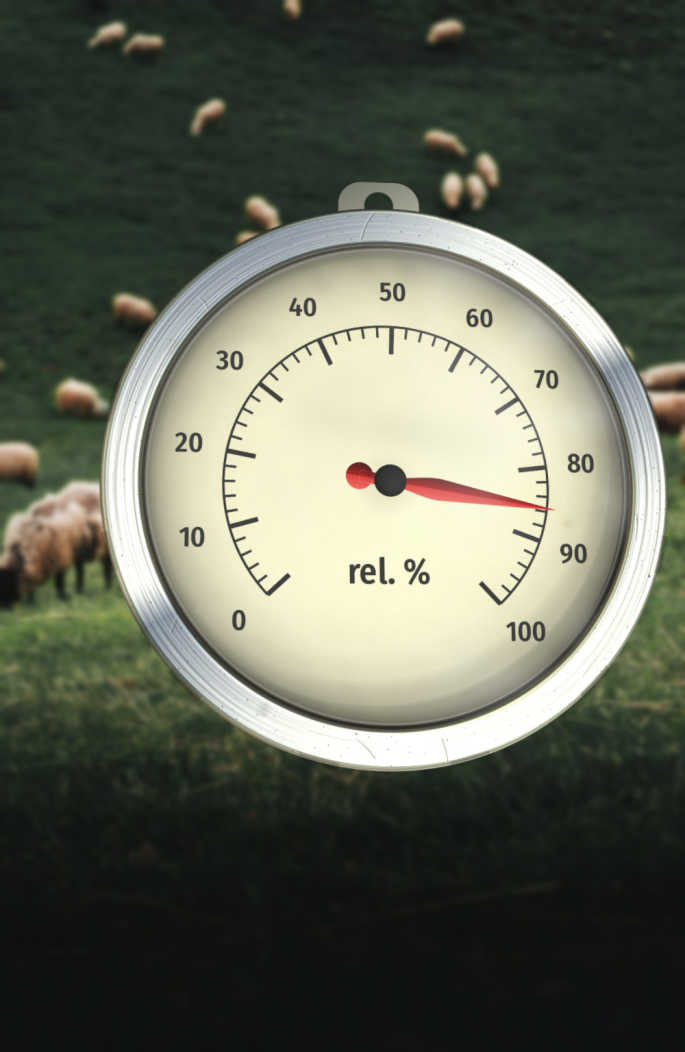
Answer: 86 (%)
